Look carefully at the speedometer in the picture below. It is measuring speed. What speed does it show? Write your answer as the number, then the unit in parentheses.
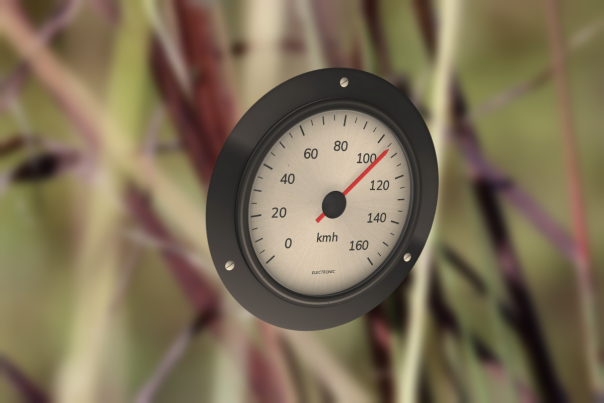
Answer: 105 (km/h)
